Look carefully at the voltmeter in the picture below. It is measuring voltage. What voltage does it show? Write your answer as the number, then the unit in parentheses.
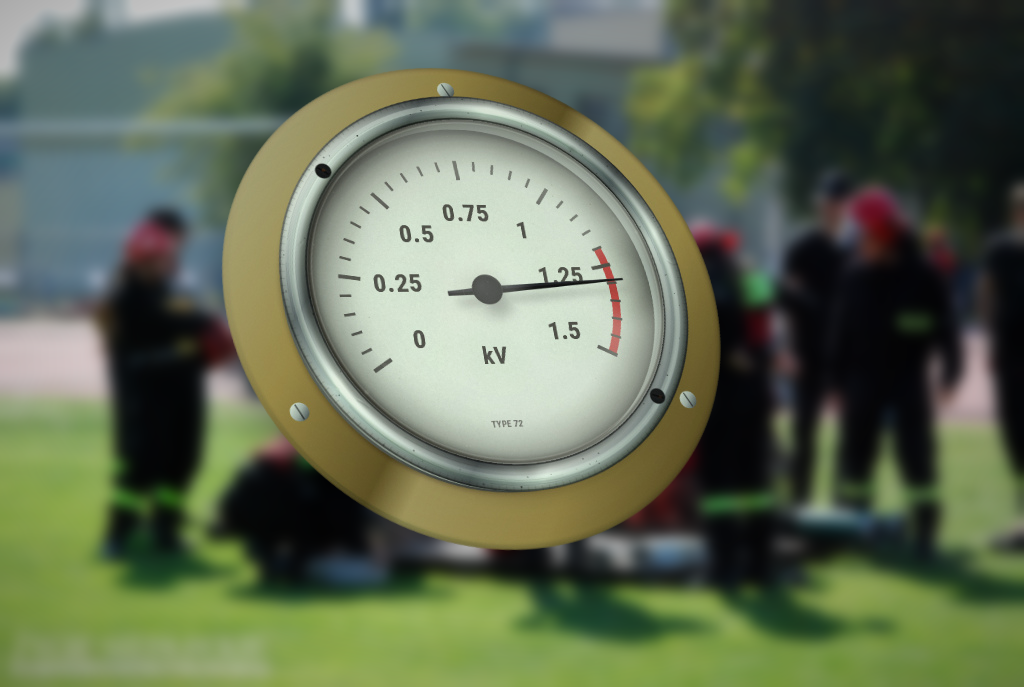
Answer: 1.3 (kV)
